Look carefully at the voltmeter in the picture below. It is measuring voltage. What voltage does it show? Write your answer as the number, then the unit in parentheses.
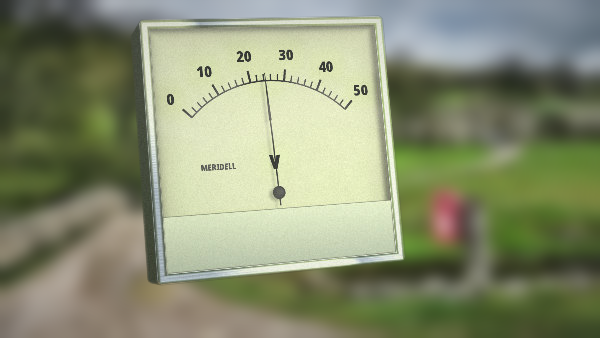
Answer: 24 (V)
